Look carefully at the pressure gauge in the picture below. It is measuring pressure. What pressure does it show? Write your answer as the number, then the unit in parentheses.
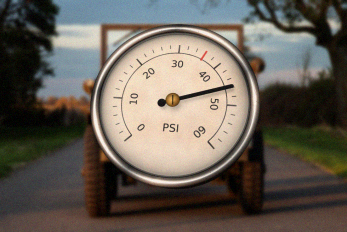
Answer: 46 (psi)
